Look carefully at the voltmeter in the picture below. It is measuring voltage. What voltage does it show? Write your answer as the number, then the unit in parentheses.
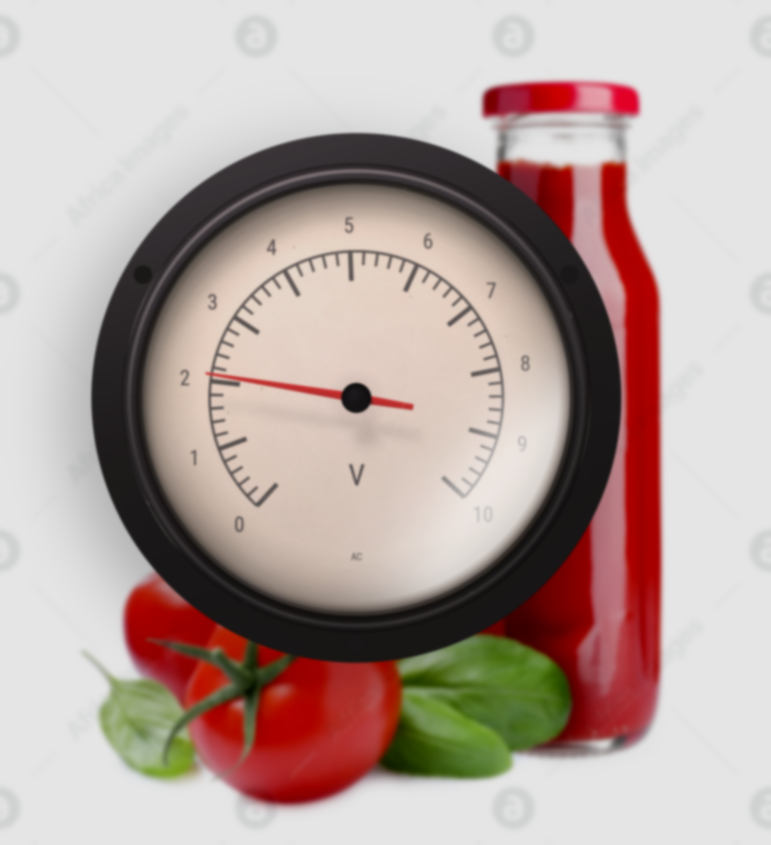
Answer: 2.1 (V)
